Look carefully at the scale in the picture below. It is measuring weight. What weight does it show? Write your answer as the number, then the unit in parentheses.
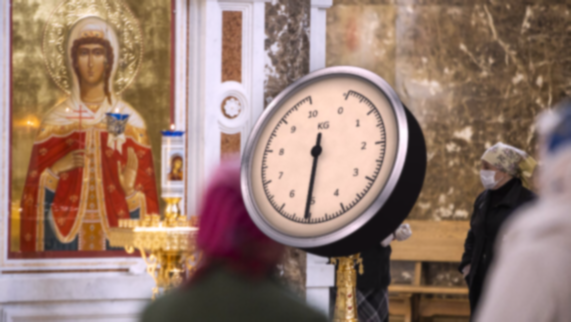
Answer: 5 (kg)
